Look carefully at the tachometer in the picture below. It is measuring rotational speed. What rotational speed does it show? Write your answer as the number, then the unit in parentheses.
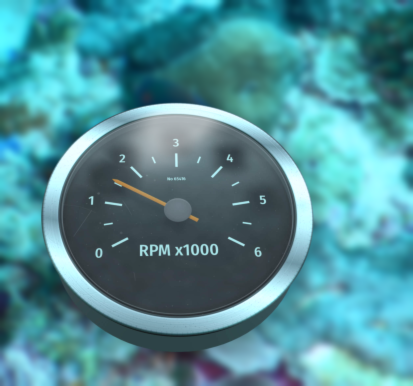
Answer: 1500 (rpm)
